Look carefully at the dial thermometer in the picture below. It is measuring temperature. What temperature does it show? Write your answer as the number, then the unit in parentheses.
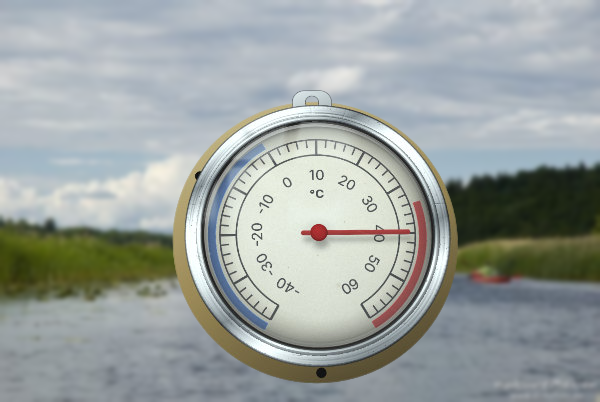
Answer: 40 (°C)
